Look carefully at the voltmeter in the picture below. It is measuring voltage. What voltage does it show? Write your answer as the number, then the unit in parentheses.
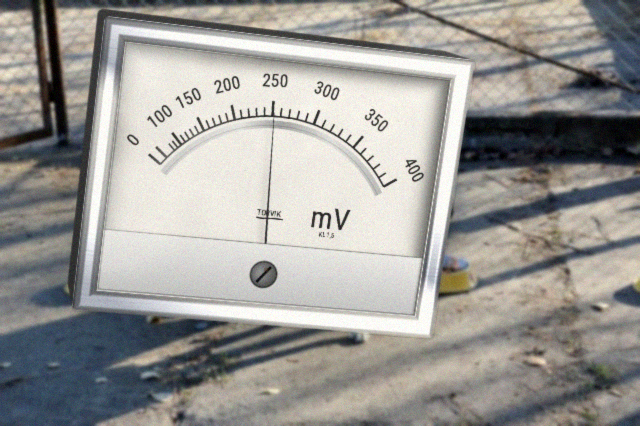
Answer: 250 (mV)
